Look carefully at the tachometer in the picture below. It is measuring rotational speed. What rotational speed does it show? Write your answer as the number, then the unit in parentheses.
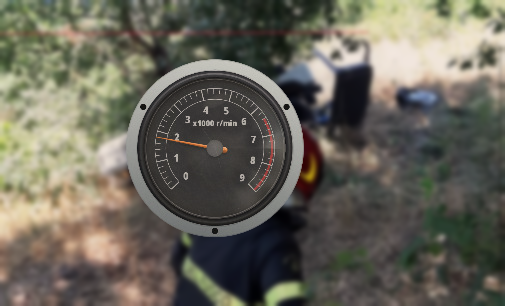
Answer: 1800 (rpm)
